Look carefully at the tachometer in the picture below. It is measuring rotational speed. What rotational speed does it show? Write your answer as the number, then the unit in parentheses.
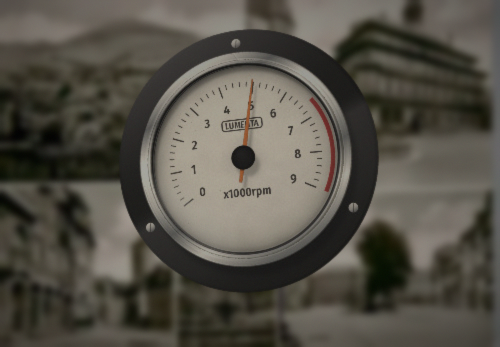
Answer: 5000 (rpm)
